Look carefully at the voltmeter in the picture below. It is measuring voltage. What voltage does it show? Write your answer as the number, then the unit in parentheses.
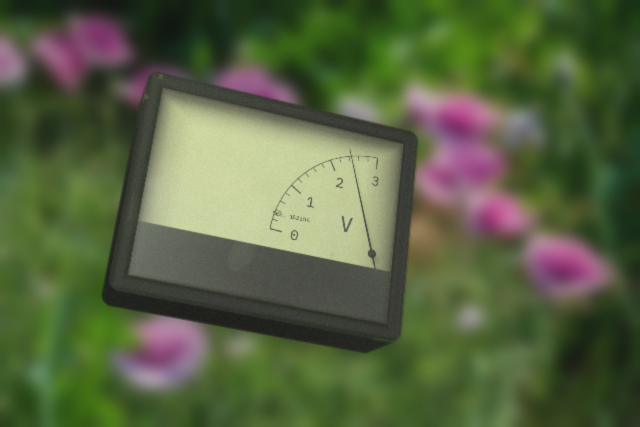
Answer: 2.4 (V)
